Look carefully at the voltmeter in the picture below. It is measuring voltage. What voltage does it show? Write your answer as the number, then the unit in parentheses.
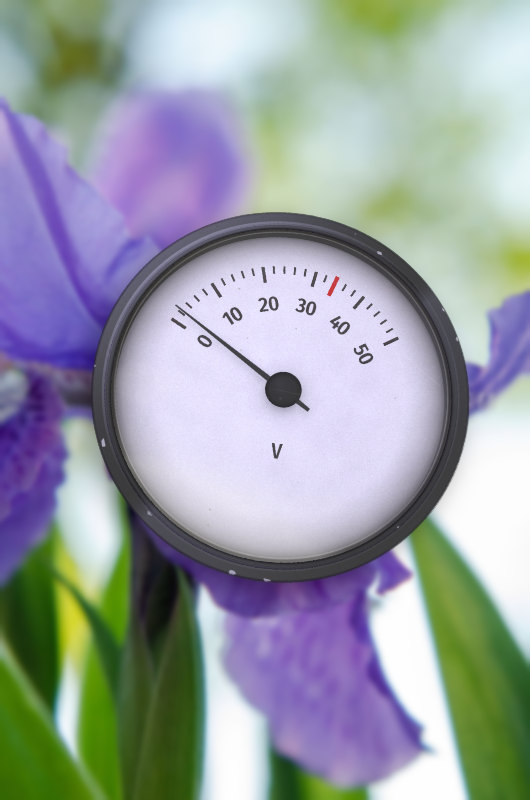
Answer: 2 (V)
